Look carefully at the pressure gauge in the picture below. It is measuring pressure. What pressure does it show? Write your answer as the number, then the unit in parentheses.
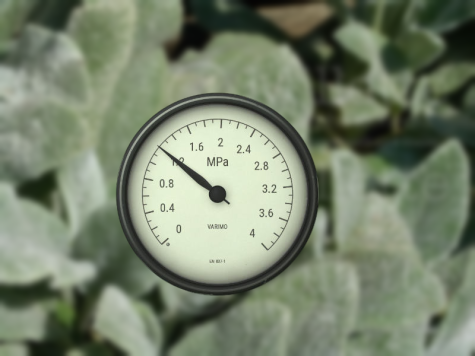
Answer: 1.2 (MPa)
